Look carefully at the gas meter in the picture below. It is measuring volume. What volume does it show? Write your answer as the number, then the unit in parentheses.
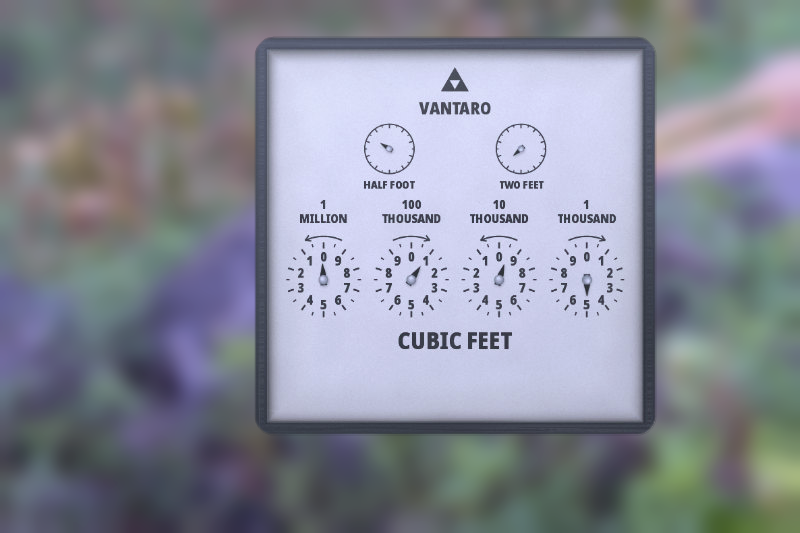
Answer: 9500 (ft³)
